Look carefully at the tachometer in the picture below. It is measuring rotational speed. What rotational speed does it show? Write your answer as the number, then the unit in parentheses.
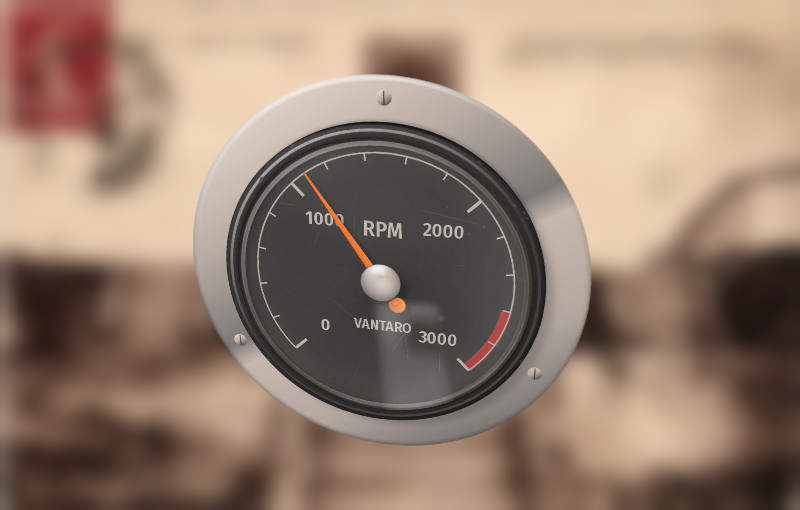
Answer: 1100 (rpm)
